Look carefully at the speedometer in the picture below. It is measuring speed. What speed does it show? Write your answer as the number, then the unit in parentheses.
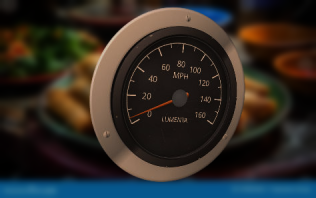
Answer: 5 (mph)
